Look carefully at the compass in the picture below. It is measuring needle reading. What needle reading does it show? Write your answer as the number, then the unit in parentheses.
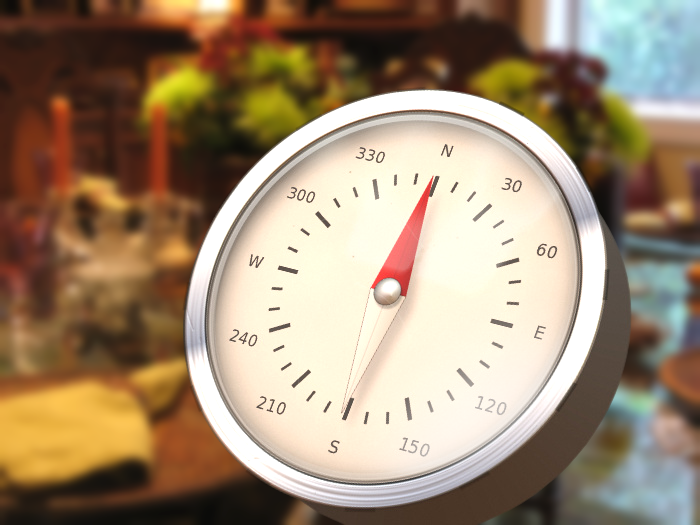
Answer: 0 (°)
